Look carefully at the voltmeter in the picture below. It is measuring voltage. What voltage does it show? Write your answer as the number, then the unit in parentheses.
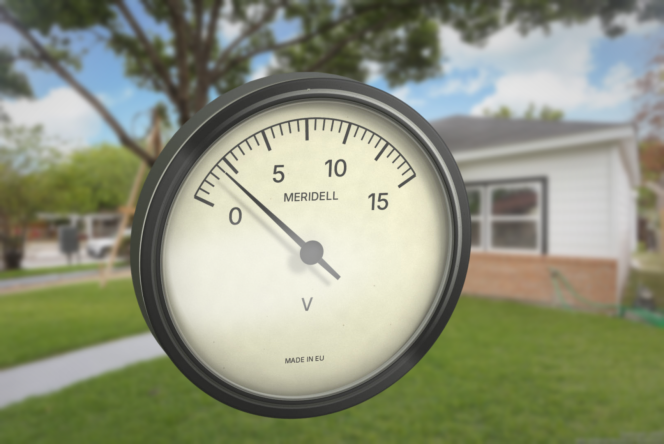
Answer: 2 (V)
